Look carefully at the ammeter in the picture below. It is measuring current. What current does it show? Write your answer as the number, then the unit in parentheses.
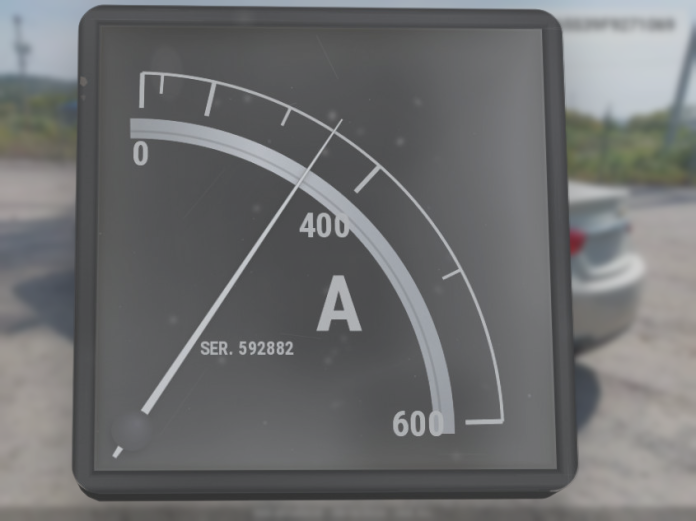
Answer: 350 (A)
